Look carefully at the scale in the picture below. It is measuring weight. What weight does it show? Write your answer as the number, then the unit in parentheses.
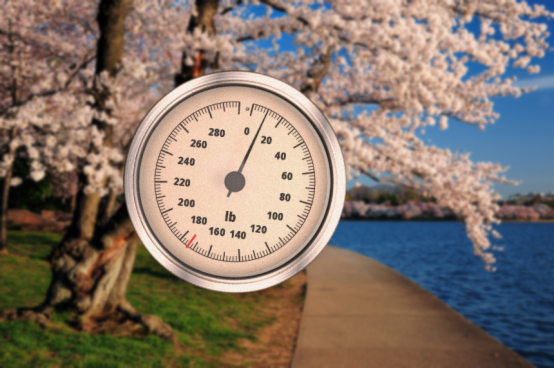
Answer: 10 (lb)
